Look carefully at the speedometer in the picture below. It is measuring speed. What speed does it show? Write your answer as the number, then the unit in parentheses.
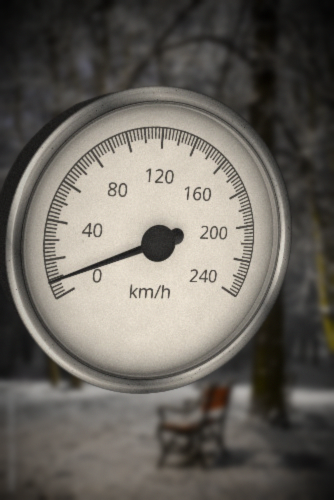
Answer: 10 (km/h)
